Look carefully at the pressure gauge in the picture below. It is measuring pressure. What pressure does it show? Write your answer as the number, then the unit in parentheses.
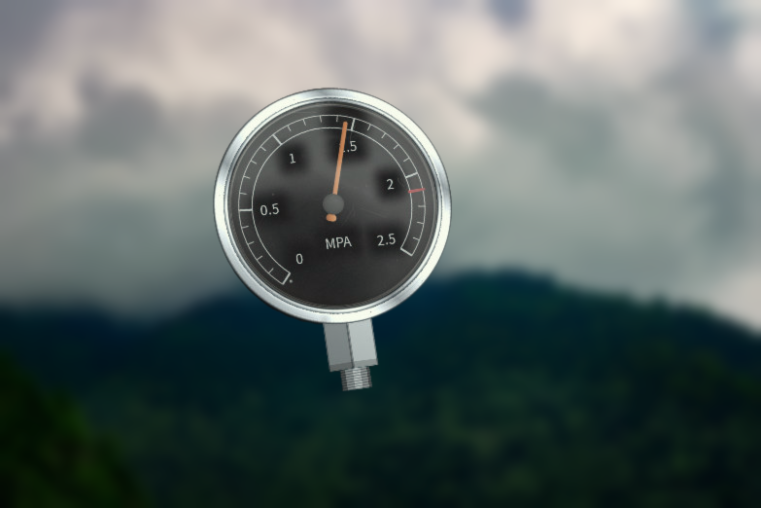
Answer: 1.45 (MPa)
